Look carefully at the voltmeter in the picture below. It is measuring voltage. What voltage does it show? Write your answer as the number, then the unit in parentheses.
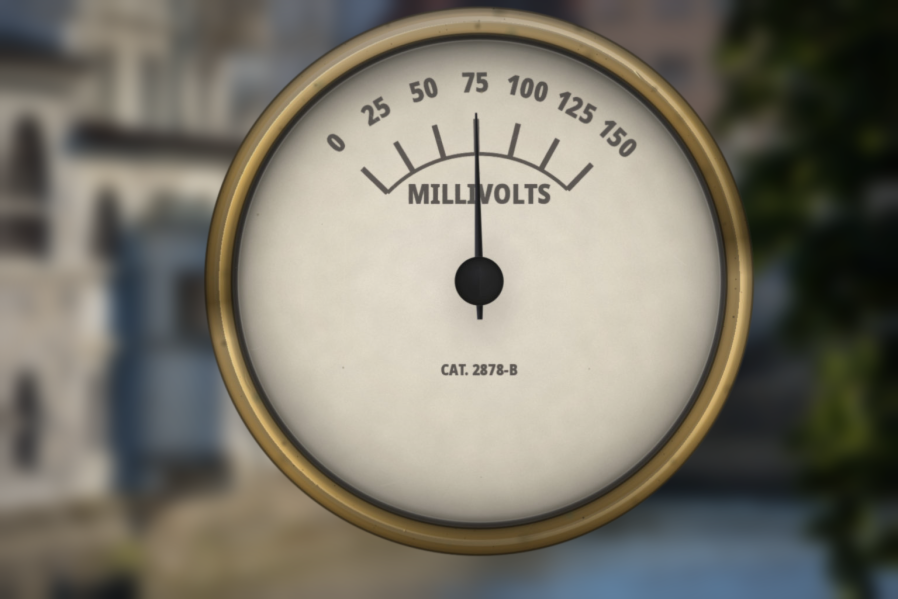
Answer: 75 (mV)
